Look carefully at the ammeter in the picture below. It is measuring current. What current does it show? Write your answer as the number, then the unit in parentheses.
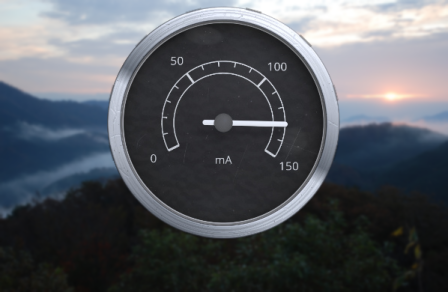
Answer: 130 (mA)
